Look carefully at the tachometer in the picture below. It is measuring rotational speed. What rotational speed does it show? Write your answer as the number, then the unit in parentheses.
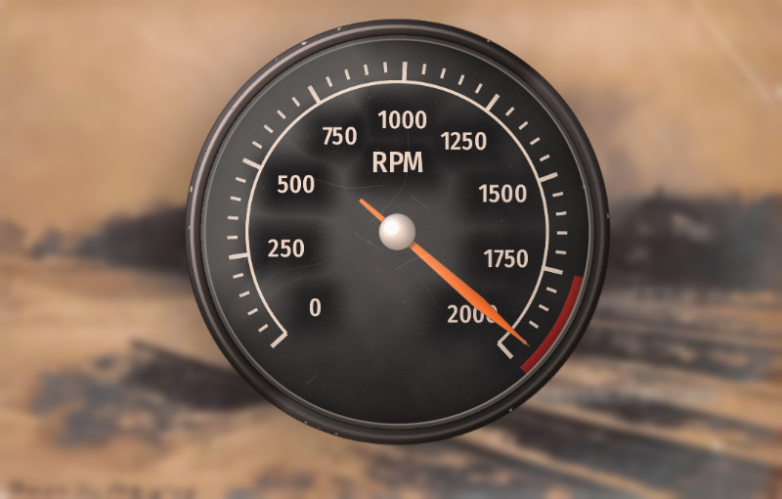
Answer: 1950 (rpm)
